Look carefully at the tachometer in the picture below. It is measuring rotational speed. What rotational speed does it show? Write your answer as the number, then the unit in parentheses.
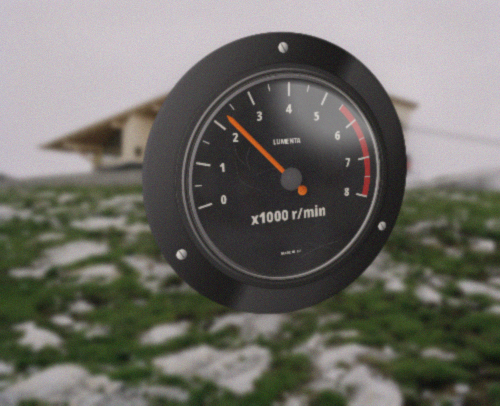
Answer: 2250 (rpm)
